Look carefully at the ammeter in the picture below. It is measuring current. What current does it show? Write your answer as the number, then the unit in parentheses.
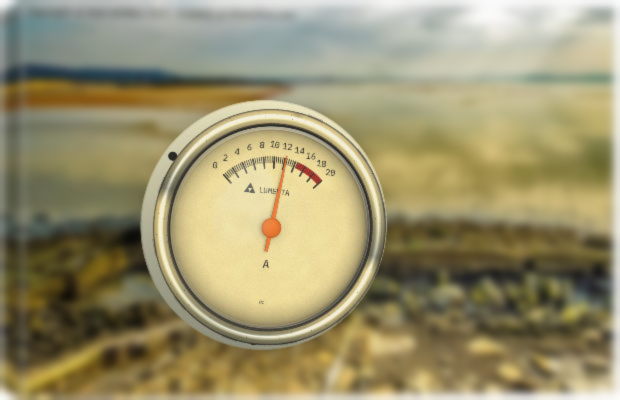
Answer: 12 (A)
